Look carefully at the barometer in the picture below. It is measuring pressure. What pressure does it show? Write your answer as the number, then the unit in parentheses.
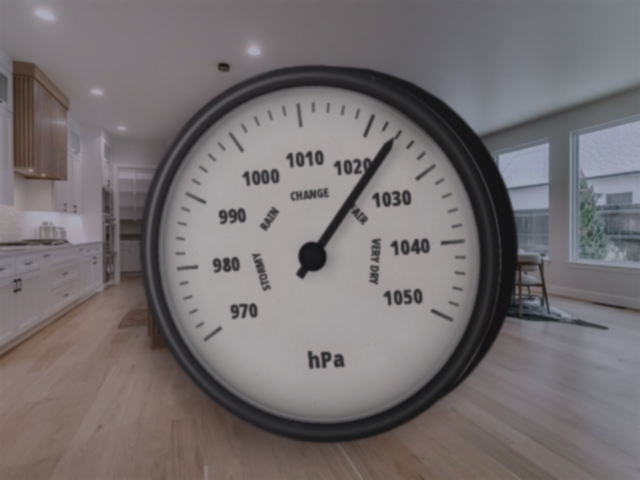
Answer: 1024 (hPa)
